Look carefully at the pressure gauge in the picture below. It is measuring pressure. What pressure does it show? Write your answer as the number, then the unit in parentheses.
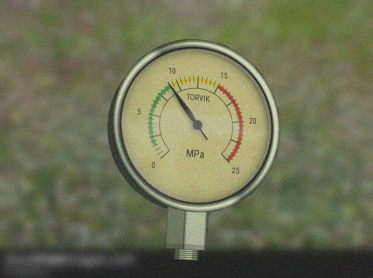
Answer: 9 (MPa)
